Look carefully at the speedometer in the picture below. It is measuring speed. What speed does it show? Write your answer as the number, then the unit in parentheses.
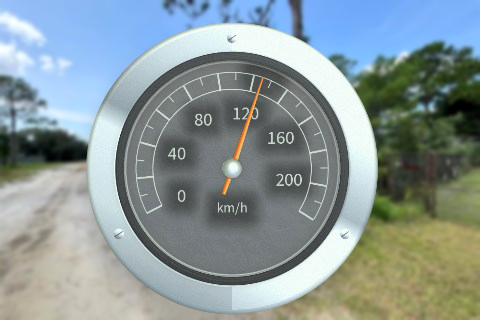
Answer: 125 (km/h)
